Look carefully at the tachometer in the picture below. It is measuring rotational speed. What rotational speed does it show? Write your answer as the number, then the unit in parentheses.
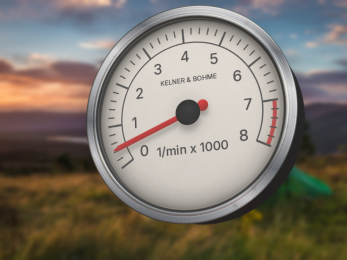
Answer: 400 (rpm)
